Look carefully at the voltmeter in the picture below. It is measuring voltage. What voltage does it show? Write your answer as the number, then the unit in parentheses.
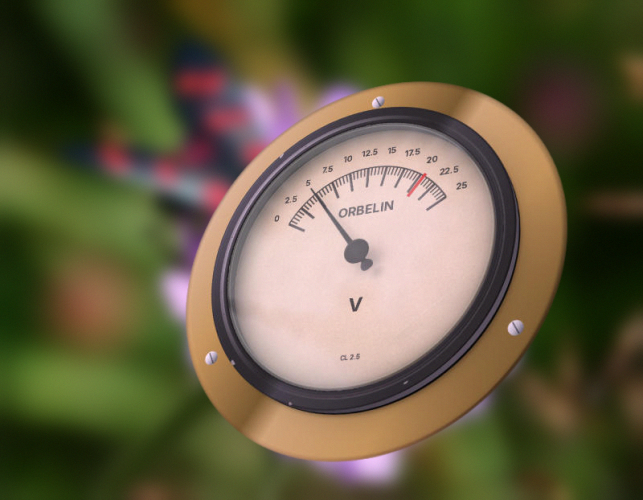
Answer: 5 (V)
